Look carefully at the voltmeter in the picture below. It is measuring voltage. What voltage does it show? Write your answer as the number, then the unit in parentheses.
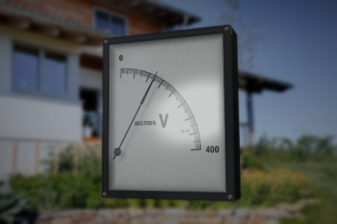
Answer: 125 (V)
